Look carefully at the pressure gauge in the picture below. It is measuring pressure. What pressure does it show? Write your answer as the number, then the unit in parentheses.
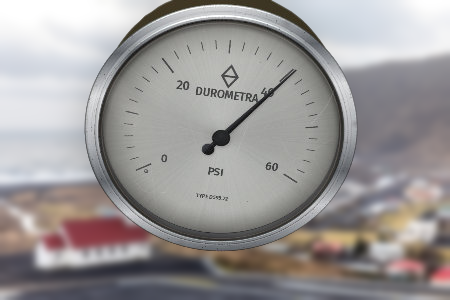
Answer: 40 (psi)
